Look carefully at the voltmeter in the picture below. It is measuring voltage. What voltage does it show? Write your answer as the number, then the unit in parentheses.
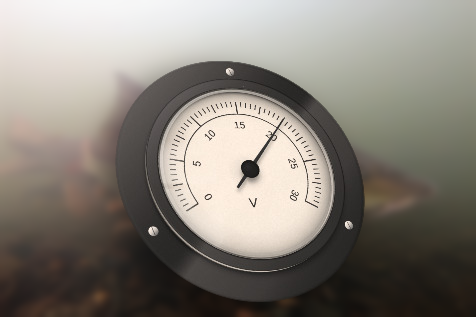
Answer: 20 (V)
